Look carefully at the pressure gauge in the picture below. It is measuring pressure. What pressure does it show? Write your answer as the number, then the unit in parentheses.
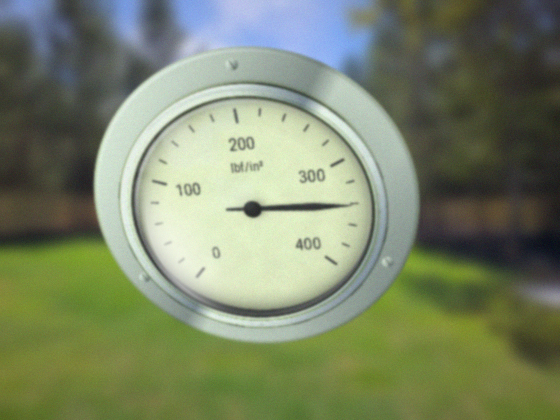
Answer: 340 (psi)
